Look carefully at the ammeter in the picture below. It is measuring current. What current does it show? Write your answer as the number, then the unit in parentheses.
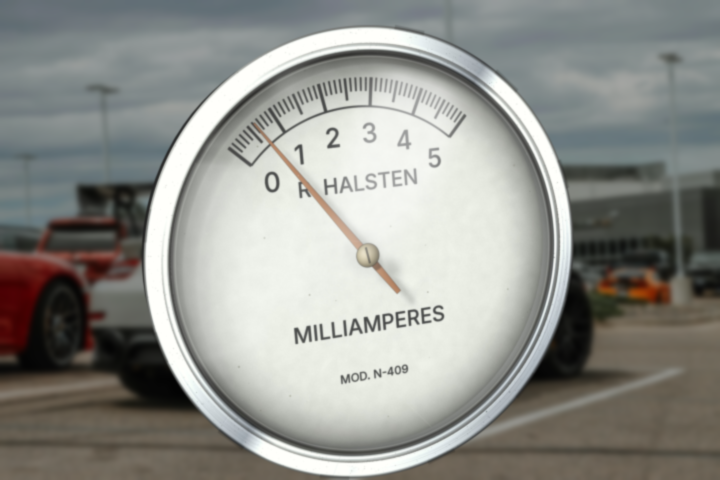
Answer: 0.6 (mA)
